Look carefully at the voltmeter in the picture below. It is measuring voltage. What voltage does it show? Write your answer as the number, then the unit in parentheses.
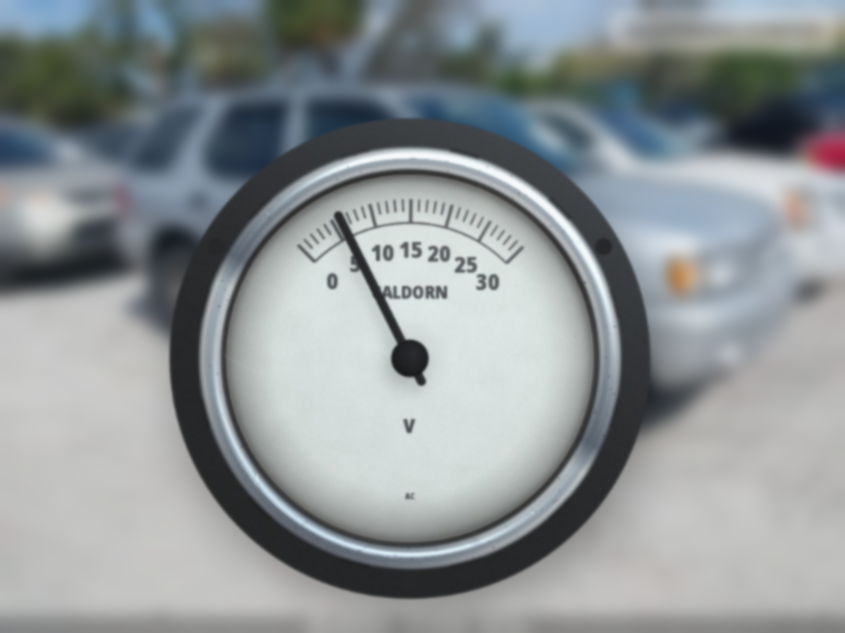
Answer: 6 (V)
